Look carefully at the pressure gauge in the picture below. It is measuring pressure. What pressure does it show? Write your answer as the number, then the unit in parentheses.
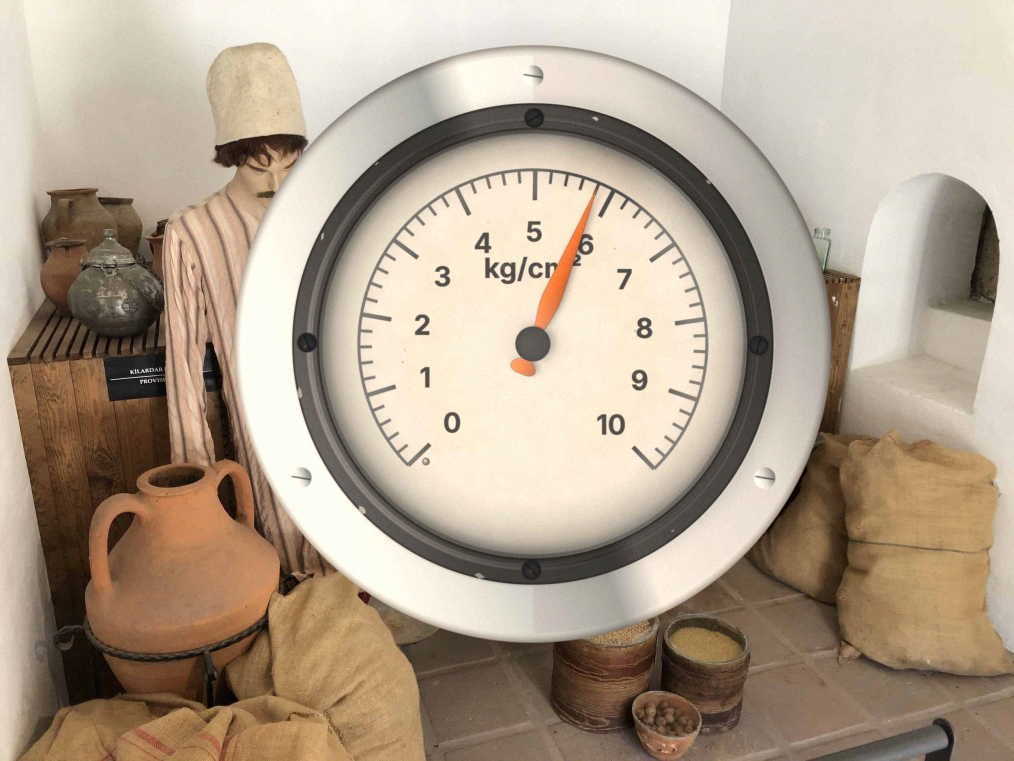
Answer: 5.8 (kg/cm²)
